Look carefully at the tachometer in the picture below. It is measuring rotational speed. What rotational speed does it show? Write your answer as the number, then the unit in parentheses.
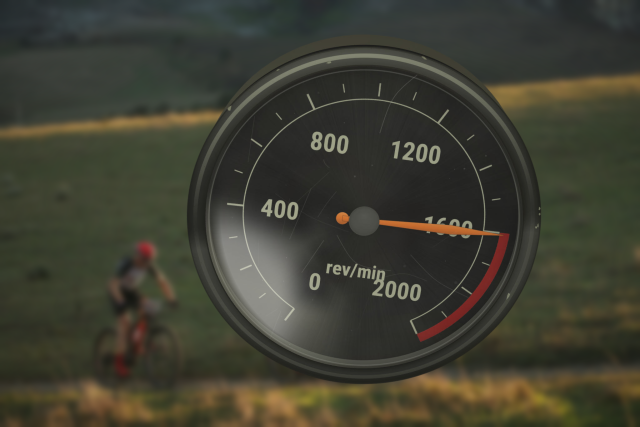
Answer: 1600 (rpm)
